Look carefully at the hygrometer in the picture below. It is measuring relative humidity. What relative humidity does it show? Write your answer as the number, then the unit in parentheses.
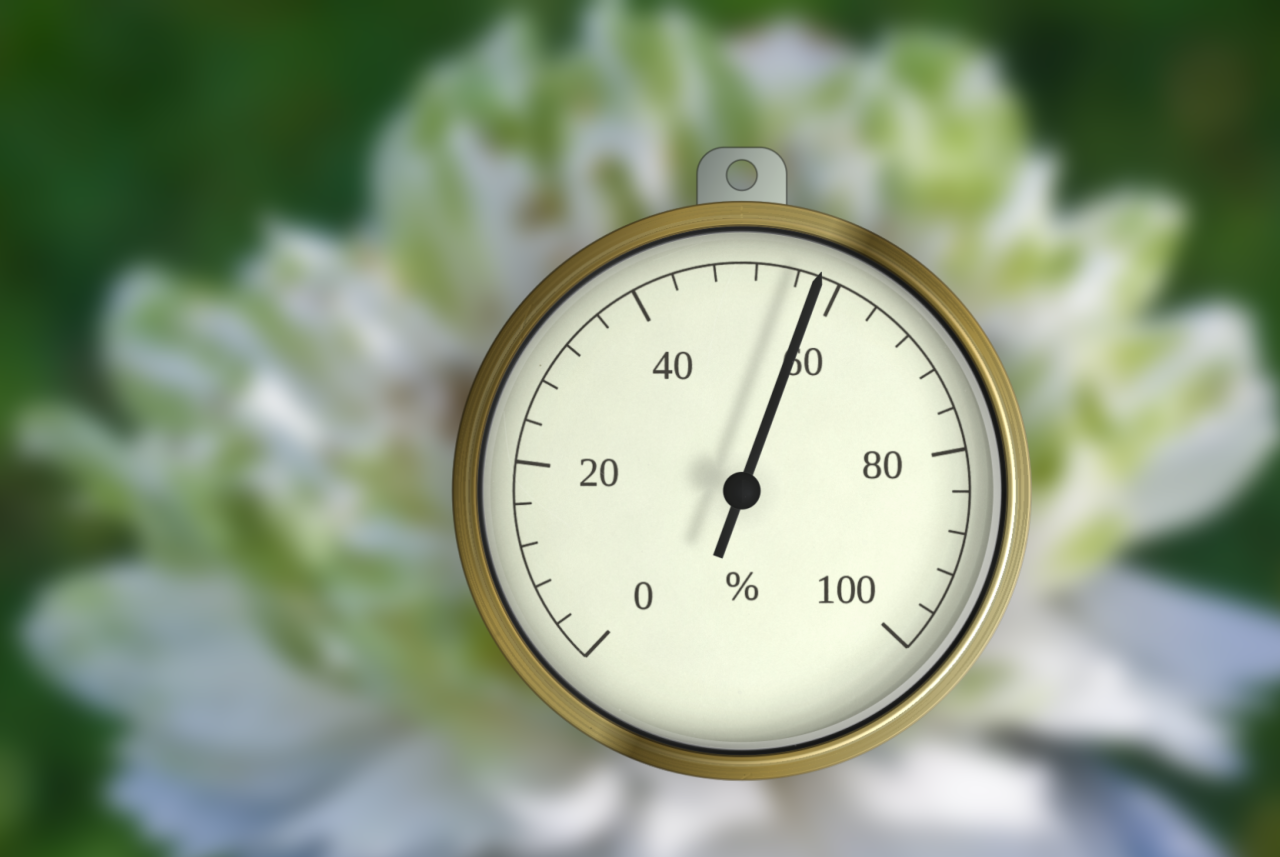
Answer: 58 (%)
